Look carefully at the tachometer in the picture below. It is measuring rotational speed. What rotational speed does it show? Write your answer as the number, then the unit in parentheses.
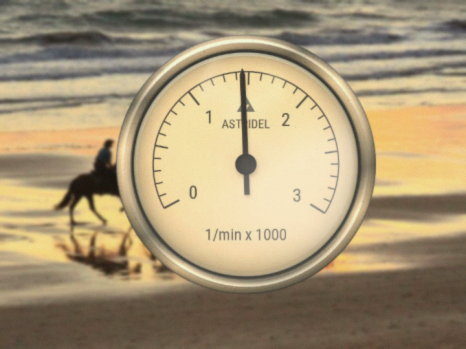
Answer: 1450 (rpm)
